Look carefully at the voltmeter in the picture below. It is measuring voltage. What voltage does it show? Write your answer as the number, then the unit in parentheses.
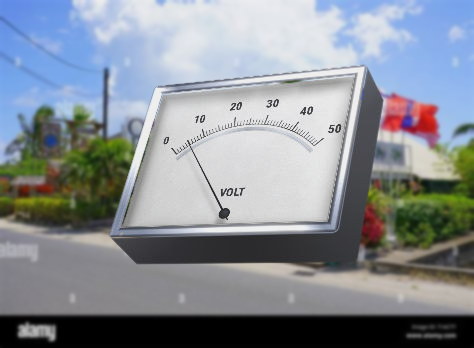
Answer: 5 (V)
